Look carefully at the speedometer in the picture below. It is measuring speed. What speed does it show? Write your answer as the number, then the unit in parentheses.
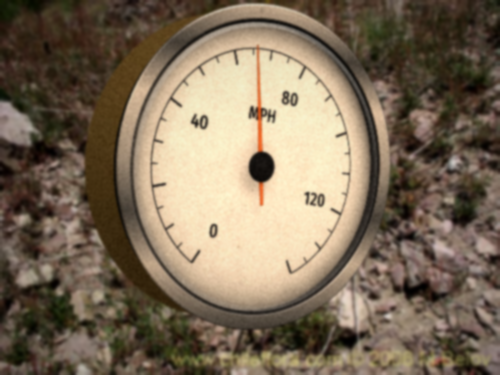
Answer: 65 (mph)
